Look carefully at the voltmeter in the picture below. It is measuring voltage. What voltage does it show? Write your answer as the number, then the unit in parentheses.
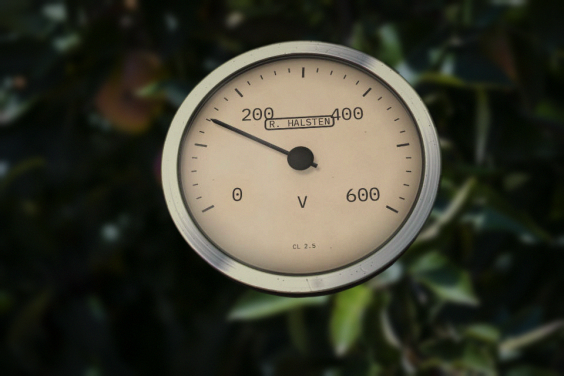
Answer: 140 (V)
